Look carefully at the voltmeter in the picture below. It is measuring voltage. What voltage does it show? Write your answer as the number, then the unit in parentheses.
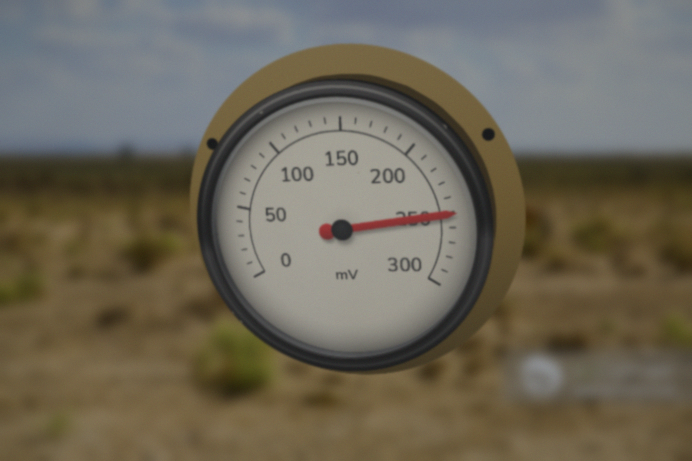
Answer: 250 (mV)
